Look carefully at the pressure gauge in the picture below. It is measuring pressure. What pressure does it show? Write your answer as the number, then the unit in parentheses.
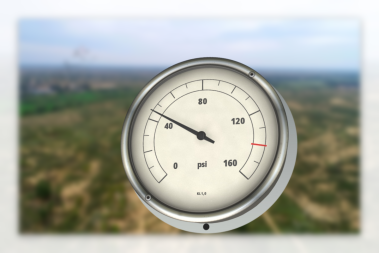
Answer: 45 (psi)
